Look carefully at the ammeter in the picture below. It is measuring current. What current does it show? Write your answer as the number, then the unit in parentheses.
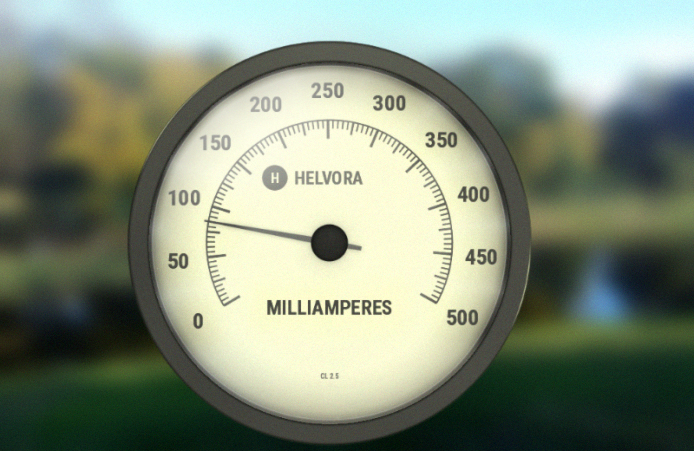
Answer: 85 (mA)
